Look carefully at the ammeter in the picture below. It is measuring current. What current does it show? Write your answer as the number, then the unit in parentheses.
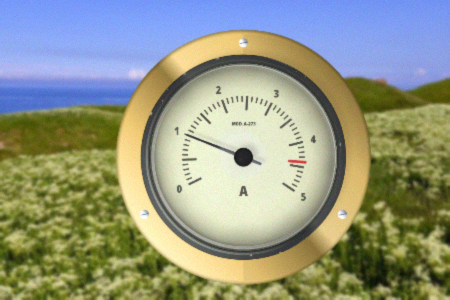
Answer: 1 (A)
